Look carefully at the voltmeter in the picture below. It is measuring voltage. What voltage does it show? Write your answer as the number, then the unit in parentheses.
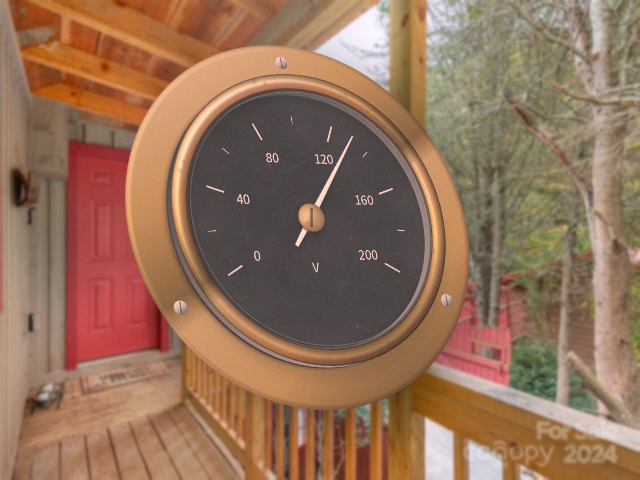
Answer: 130 (V)
